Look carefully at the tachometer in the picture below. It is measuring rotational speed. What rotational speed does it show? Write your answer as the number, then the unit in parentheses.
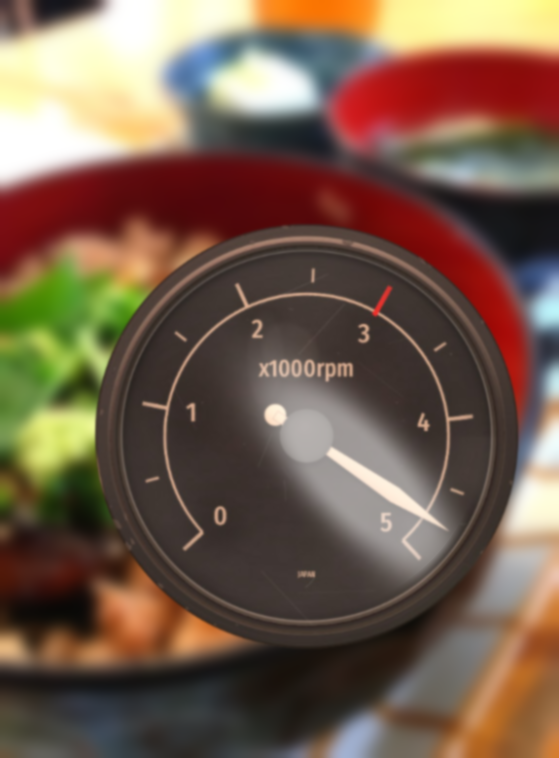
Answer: 4750 (rpm)
